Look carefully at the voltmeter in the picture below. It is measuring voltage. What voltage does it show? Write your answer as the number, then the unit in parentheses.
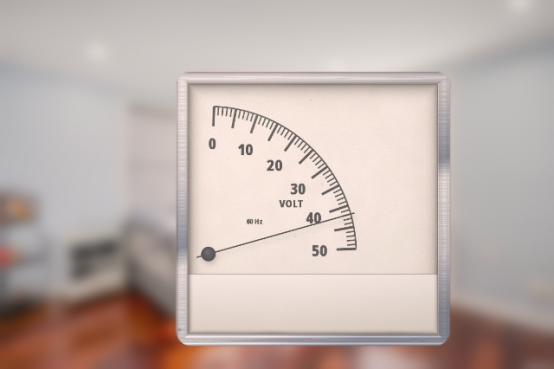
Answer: 42 (V)
